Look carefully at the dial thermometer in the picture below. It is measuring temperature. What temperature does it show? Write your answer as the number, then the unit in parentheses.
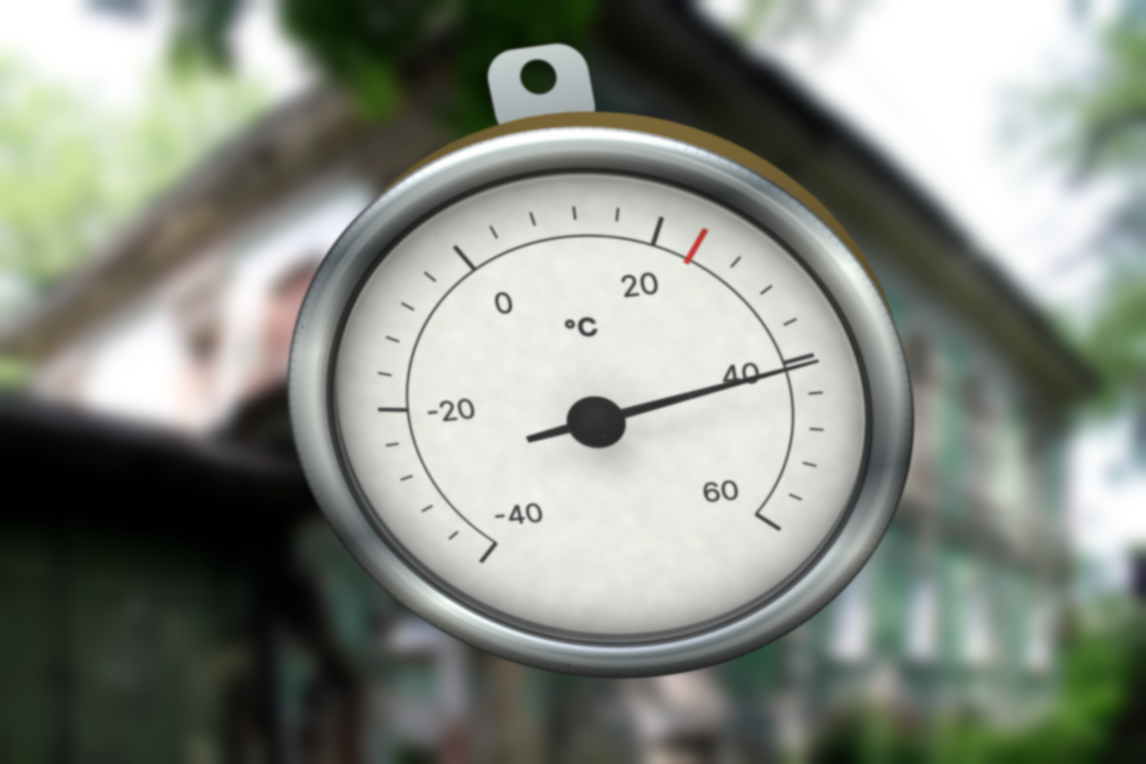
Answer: 40 (°C)
